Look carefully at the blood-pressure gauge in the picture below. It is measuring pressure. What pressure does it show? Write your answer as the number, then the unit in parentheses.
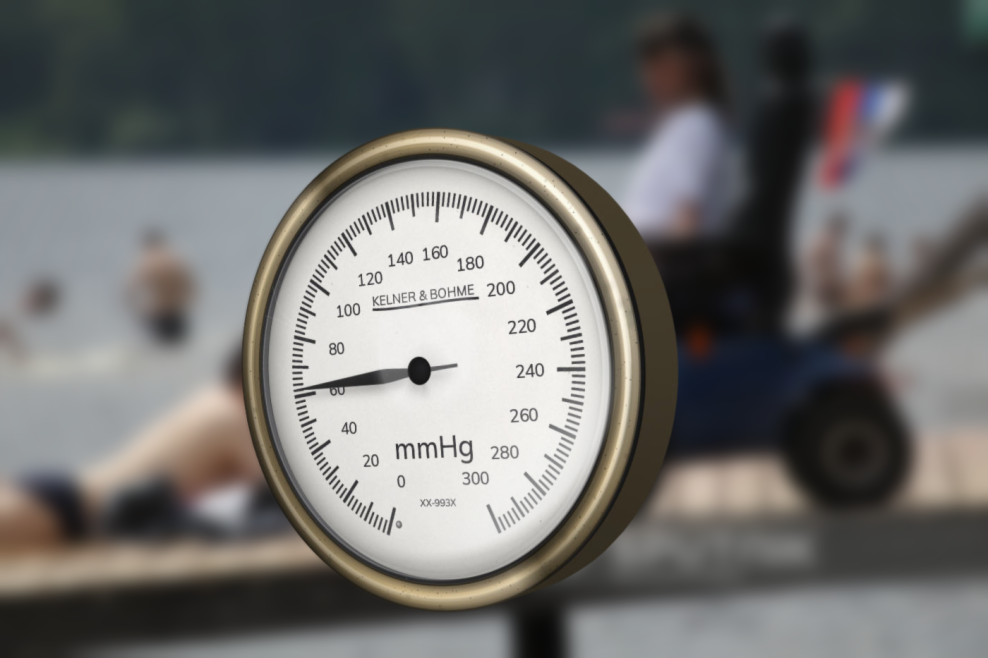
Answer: 62 (mmHg)
